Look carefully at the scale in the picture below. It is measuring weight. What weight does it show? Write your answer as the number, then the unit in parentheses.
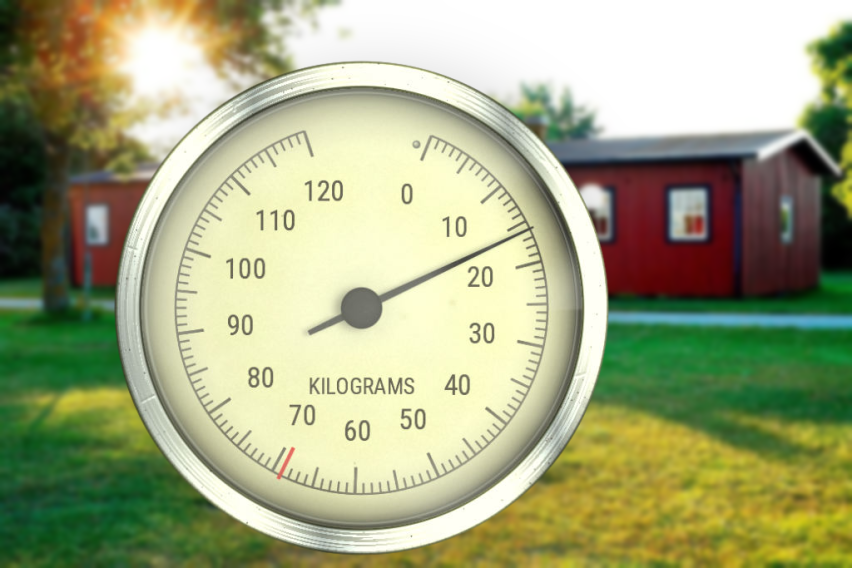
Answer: 16 (kg)
